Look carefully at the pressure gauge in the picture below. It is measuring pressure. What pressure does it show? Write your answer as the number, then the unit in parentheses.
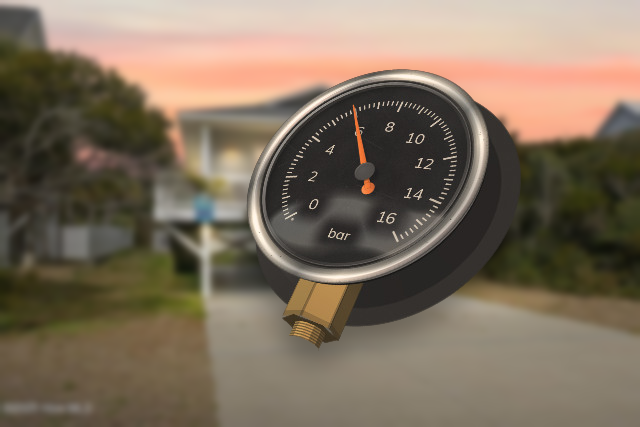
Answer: 6 (bar)
